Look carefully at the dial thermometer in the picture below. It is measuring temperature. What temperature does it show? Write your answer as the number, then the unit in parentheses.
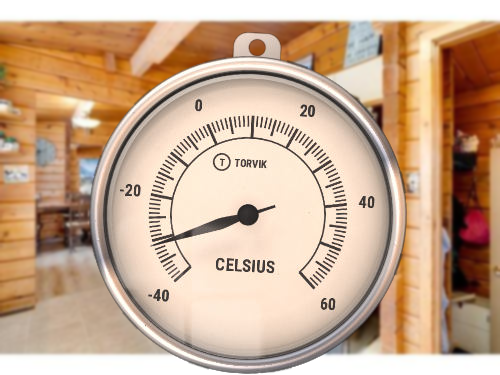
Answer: -31 (°C)
